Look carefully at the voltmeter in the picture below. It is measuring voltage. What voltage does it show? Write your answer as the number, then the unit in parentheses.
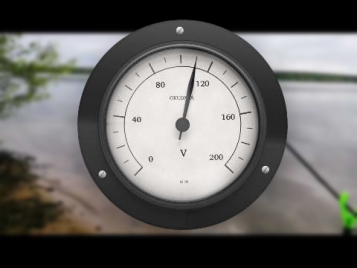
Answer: 110 (V)
